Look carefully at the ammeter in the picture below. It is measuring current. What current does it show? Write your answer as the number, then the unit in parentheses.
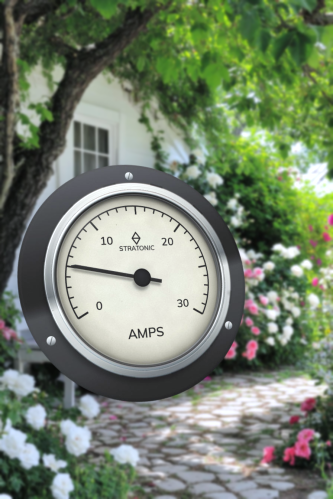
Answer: 5 (A)
